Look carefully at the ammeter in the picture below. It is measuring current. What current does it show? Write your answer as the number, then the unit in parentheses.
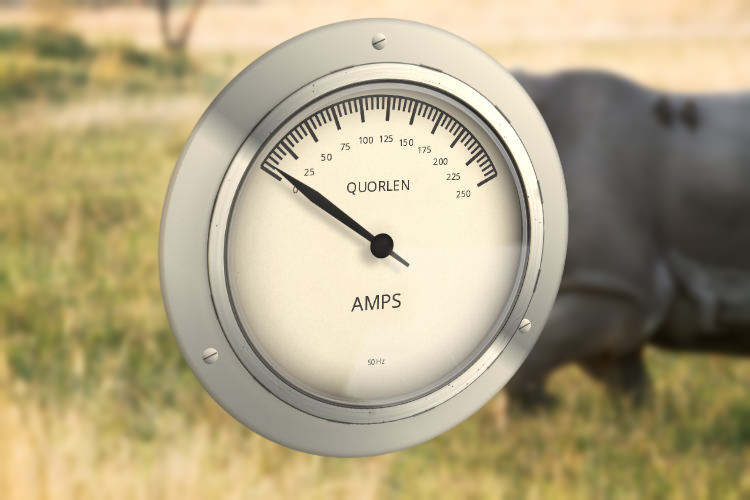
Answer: 5 (A)
